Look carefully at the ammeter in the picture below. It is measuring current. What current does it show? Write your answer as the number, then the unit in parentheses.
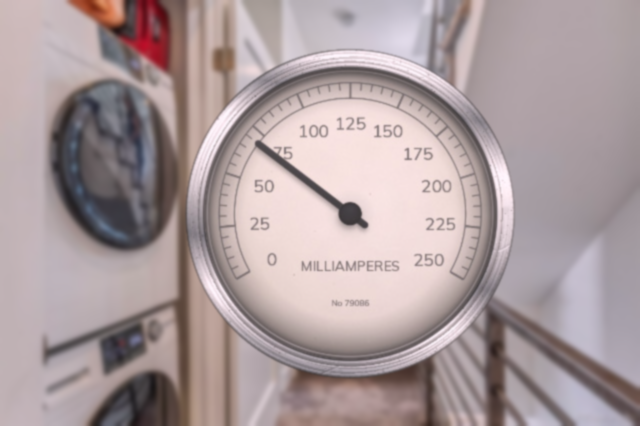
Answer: 70 (mA)
